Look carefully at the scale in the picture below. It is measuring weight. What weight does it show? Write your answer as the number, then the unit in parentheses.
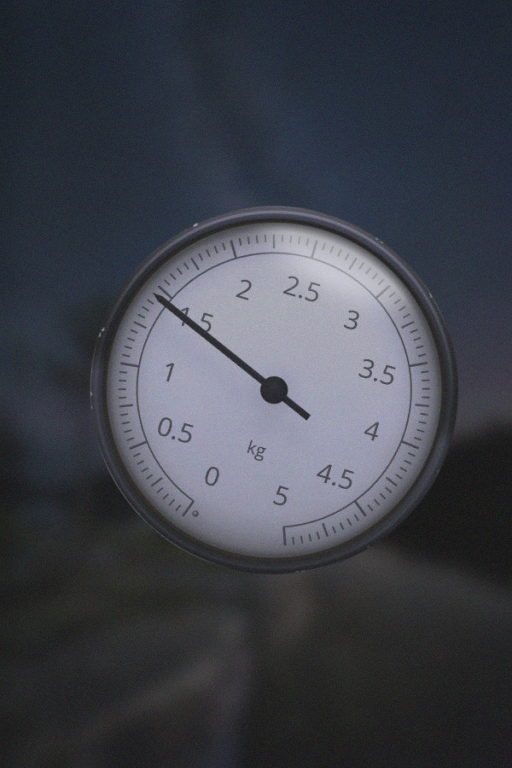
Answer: 1.45 (kg)
